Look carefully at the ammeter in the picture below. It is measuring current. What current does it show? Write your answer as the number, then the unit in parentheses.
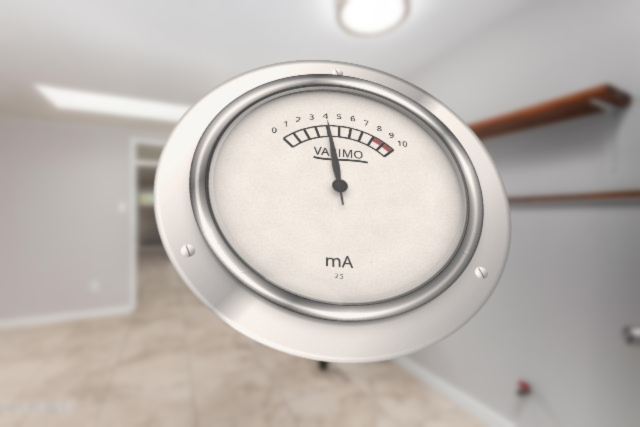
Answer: 4 (mA)
